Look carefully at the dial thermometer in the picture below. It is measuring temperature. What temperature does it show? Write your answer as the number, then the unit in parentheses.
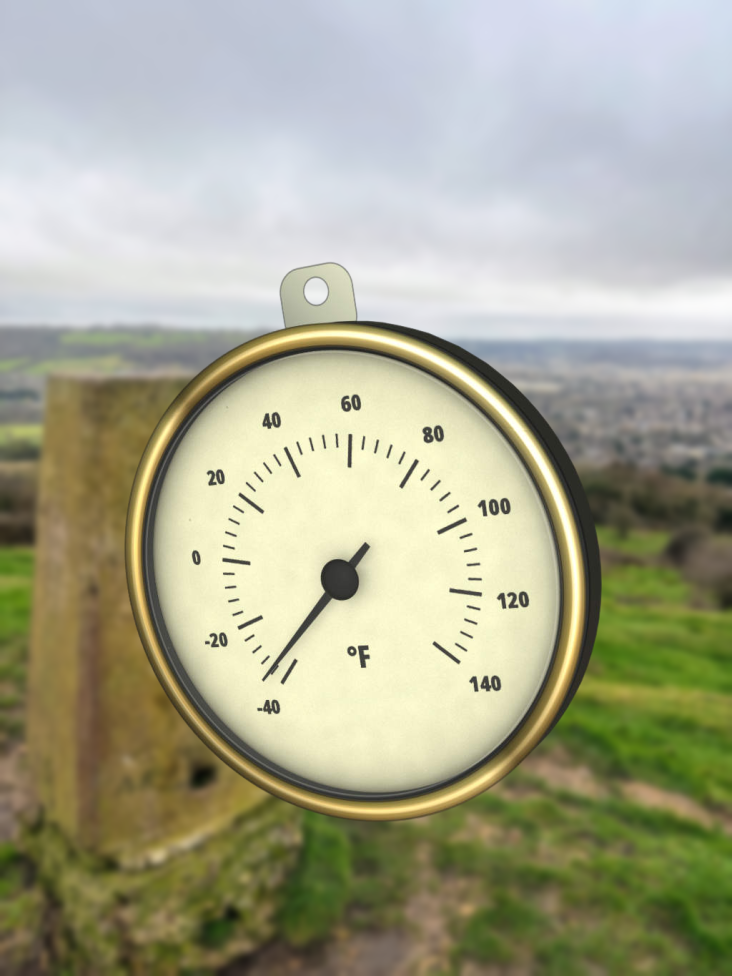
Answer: -36 (°F)
